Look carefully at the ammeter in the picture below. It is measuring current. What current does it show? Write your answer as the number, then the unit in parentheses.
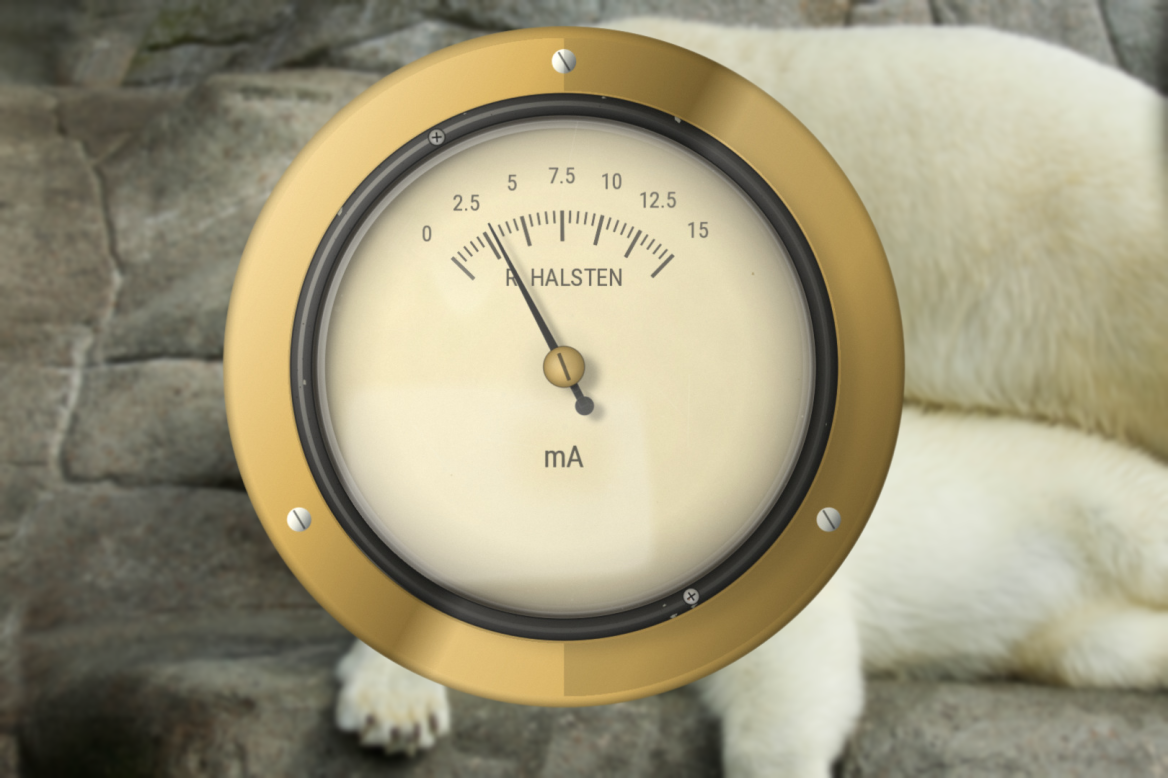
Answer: 3 (mA)
